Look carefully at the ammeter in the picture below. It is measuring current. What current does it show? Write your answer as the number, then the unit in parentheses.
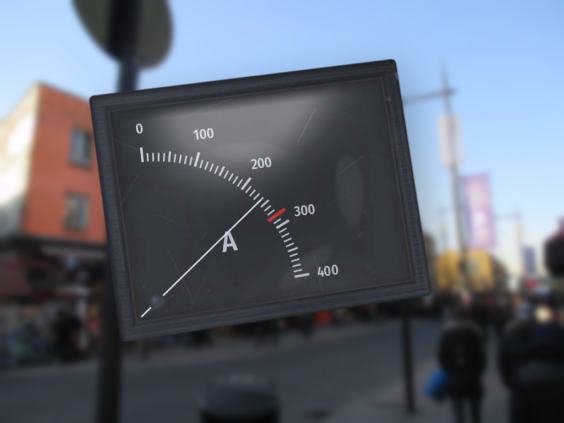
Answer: 240 (A)
